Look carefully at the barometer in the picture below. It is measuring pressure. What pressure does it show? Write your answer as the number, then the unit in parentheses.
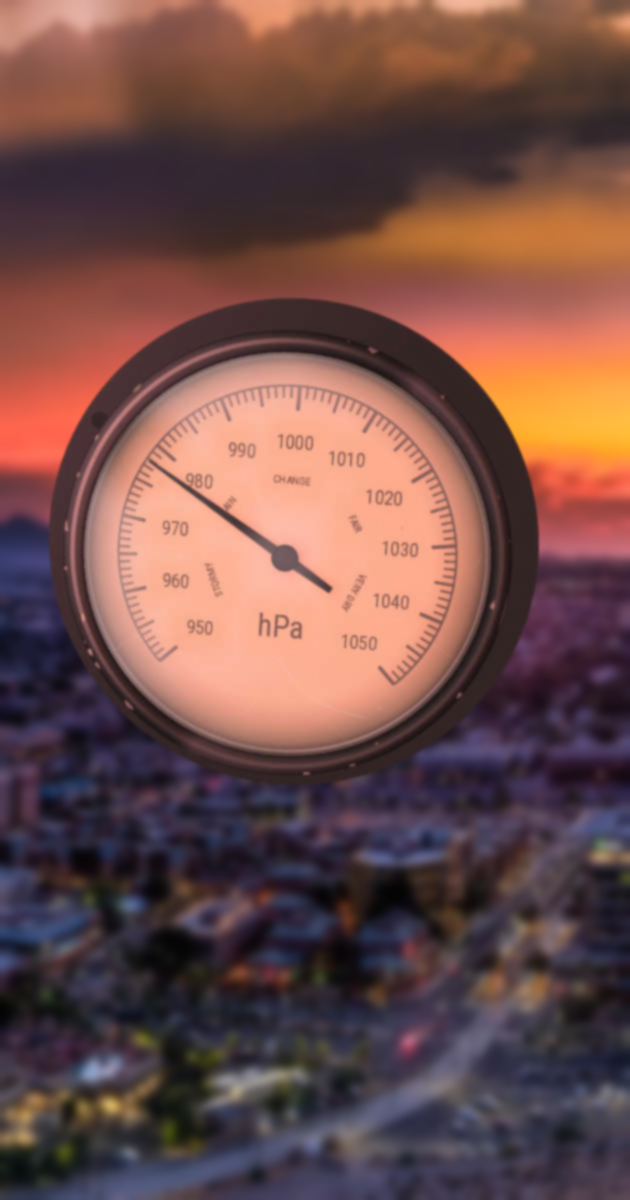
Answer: 978 (hPa)
